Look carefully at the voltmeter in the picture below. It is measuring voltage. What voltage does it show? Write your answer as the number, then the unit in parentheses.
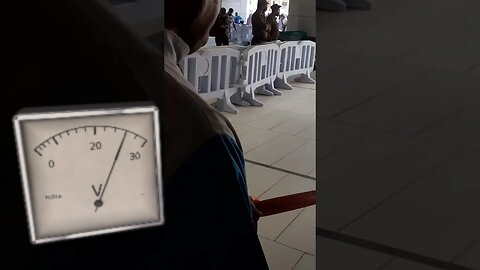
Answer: 26 (V)
